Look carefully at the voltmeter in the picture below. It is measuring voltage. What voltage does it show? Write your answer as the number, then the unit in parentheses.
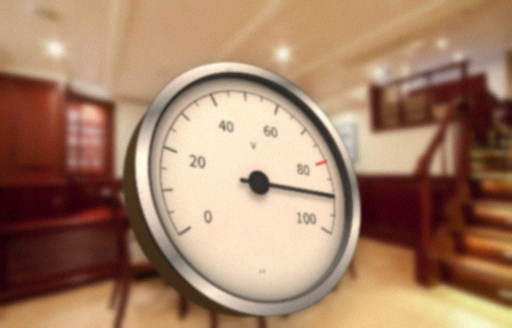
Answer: 90 (V)
